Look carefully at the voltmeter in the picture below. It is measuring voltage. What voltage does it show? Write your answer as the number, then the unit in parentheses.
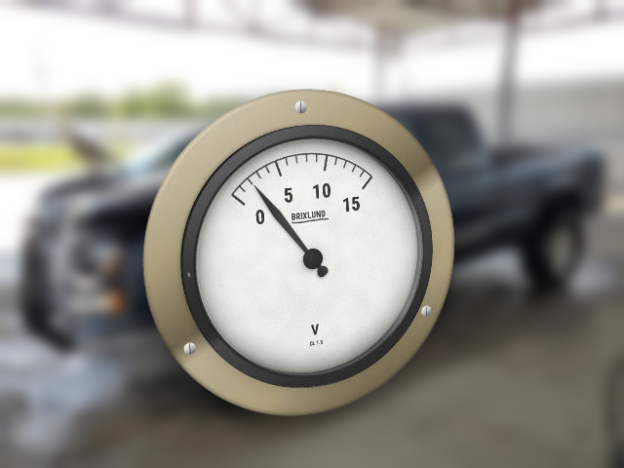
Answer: 2 (V)
